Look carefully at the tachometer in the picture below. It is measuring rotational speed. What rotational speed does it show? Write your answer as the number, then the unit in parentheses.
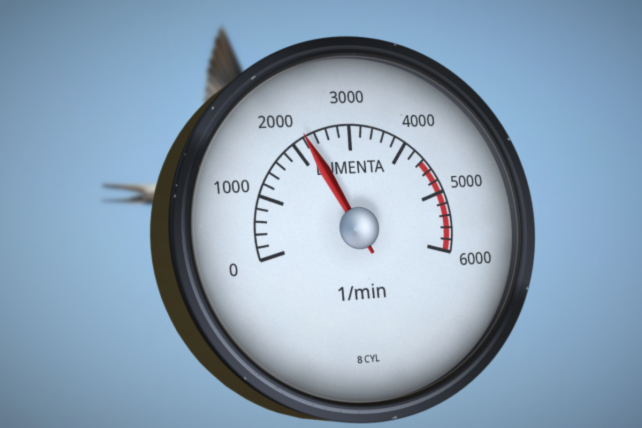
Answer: 2200 (rpm)
